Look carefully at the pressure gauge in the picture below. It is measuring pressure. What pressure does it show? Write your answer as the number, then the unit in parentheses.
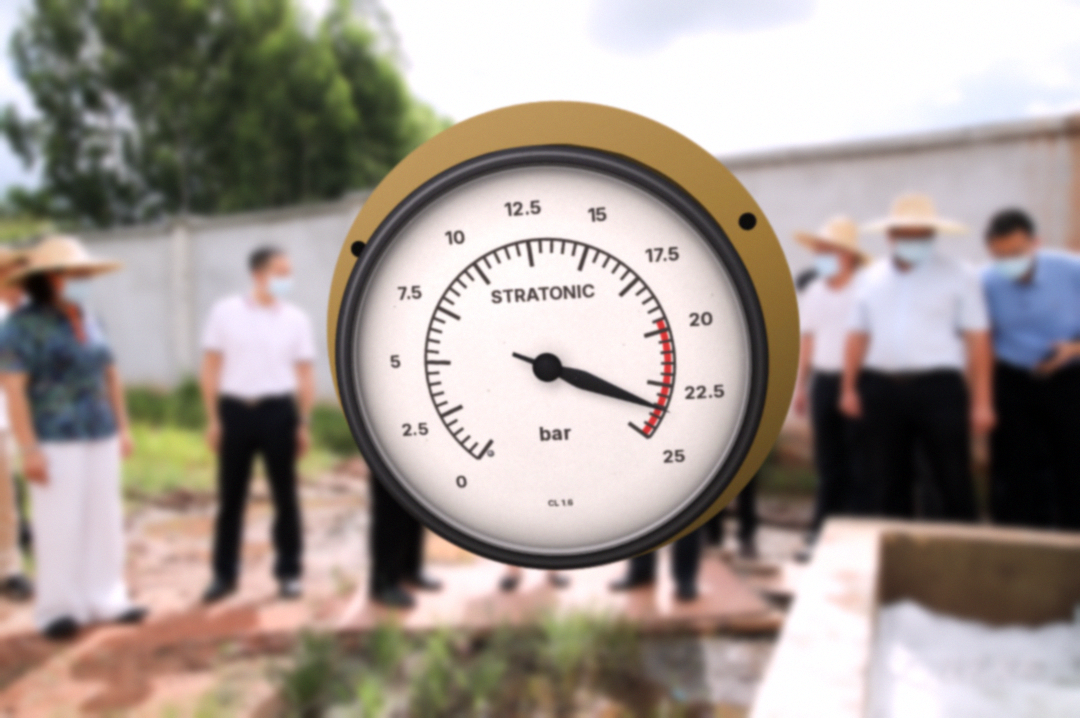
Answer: 23.5 (bar)
